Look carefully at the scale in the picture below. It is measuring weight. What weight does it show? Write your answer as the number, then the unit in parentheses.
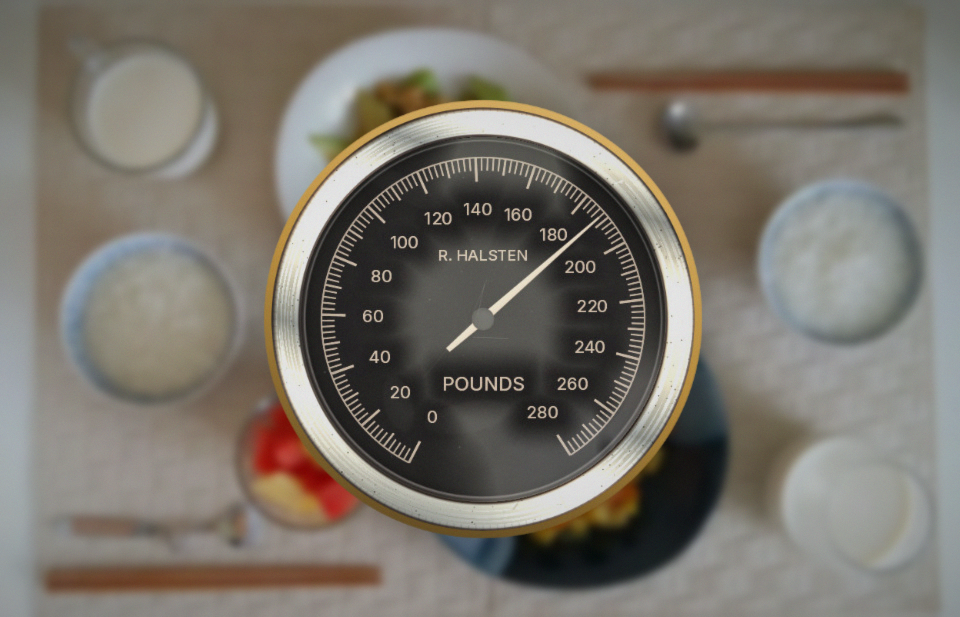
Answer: 188 (lb)
